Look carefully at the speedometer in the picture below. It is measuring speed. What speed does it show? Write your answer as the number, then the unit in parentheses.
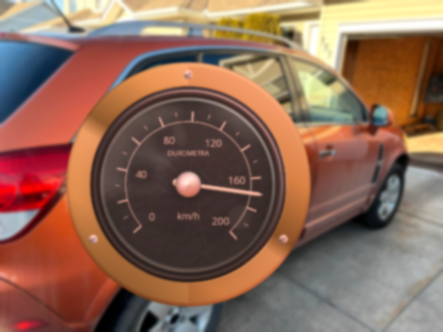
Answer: 170 (km/h)
